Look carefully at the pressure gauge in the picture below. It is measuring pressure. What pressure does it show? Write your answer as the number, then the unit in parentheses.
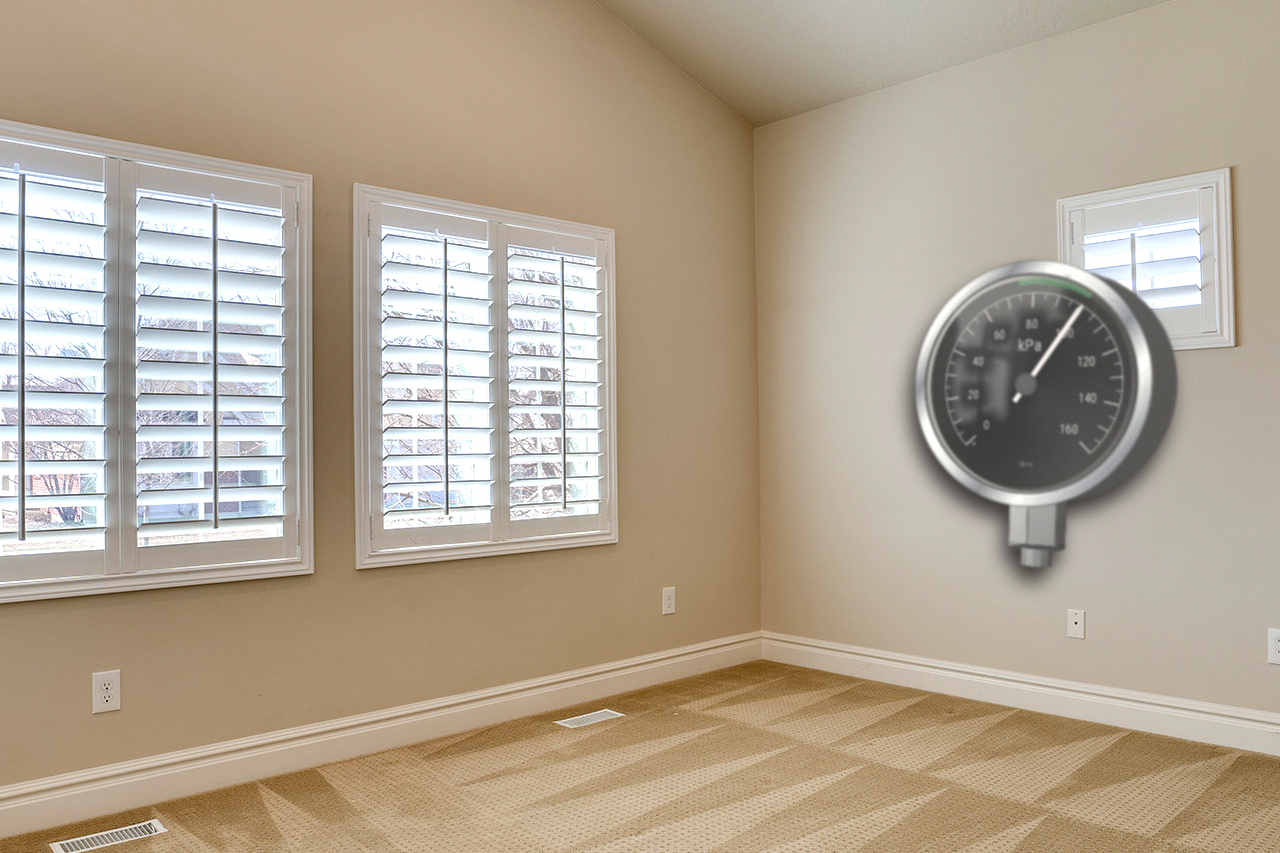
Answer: 100 (kPa)
